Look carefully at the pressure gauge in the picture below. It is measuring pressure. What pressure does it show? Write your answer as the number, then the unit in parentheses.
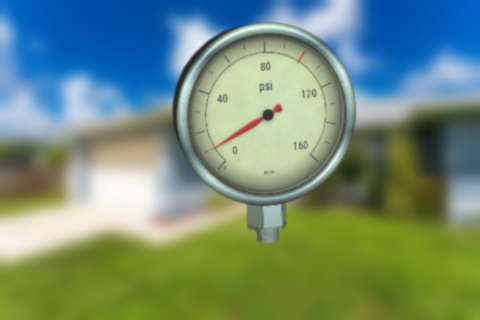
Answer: 10 (psi)
